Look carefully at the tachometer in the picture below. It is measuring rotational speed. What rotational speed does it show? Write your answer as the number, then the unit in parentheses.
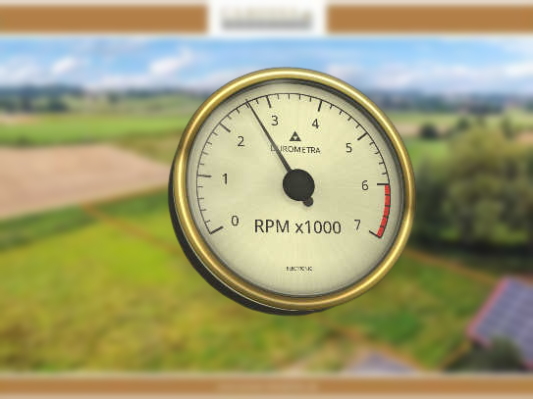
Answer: 2600 (rpm)
